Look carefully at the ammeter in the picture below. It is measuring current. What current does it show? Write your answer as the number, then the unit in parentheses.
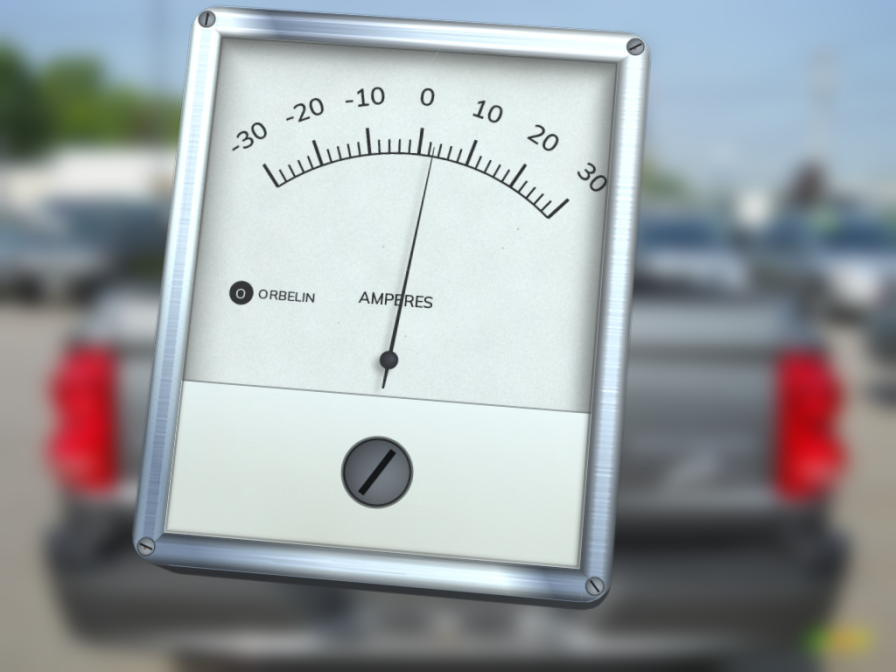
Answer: 3 (A)
